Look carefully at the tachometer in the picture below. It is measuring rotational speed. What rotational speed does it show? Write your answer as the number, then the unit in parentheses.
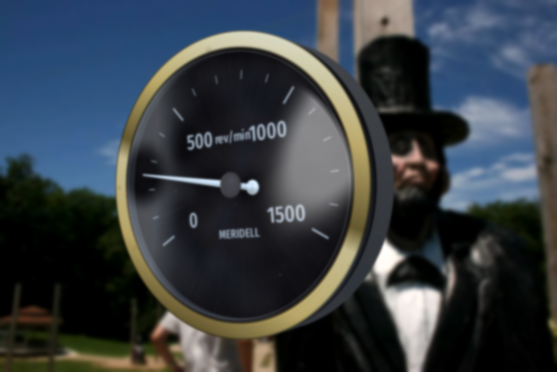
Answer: 250 (rpm)
